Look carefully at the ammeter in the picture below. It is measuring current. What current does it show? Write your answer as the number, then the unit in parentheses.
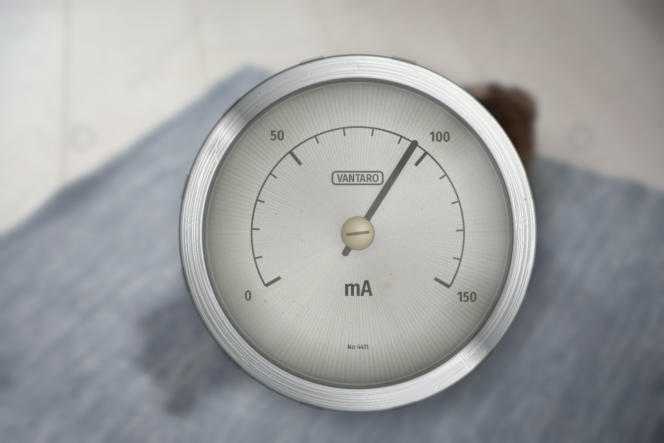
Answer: 95 (mA)
